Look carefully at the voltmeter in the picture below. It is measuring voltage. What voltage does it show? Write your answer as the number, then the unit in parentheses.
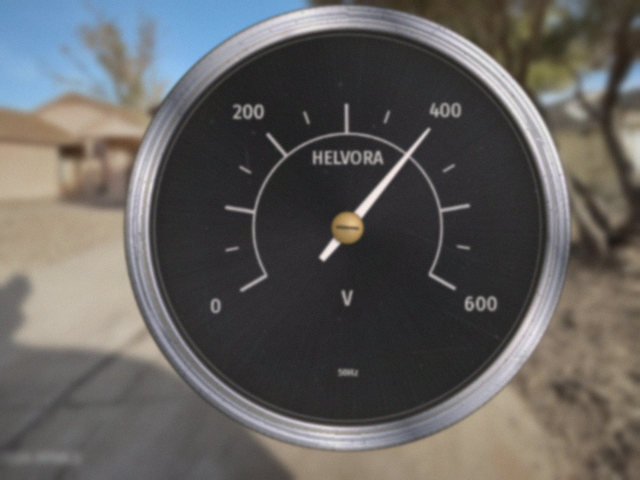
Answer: 400 (V)
